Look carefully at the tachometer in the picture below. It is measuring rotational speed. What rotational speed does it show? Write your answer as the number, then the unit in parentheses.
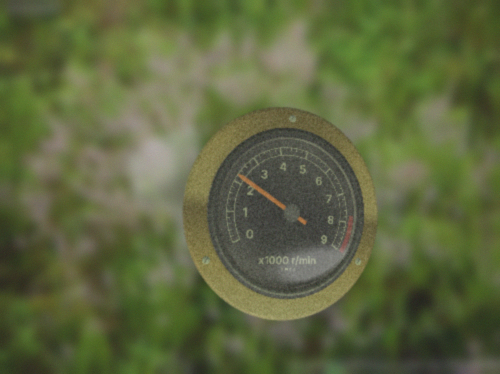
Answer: 2200 (rpm)
